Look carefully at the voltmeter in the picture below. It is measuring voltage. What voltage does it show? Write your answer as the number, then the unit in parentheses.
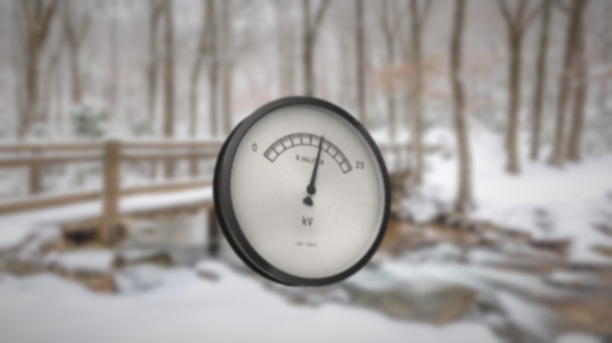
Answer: 15 (kV)
